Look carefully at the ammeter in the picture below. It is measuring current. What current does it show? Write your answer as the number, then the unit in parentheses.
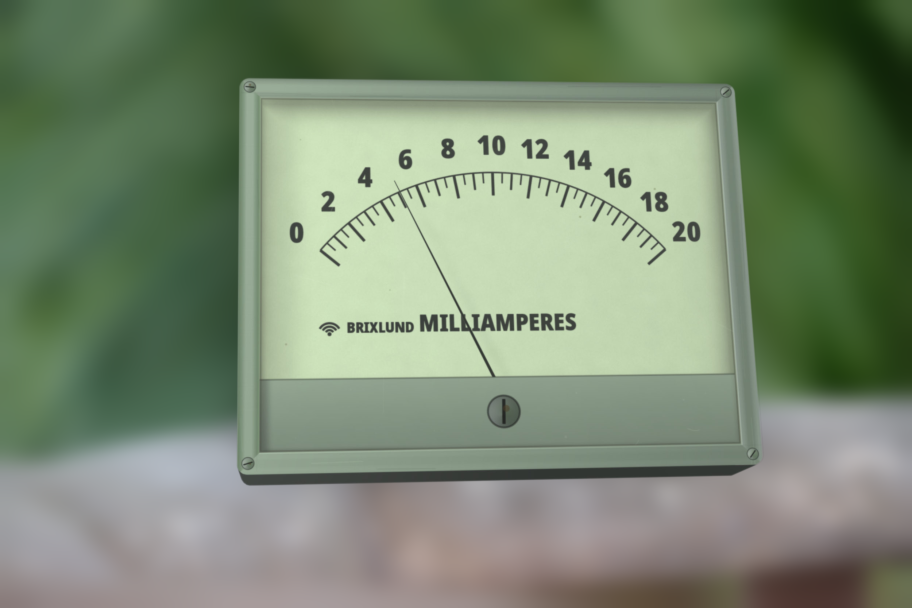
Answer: 5 (mA)
